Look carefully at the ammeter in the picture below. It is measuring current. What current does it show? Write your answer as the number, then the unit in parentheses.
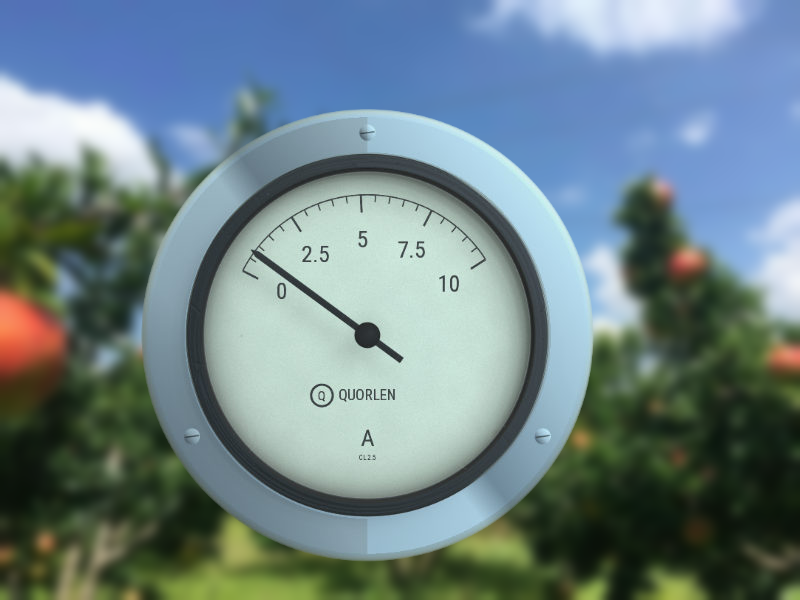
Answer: 0.75 (A)
